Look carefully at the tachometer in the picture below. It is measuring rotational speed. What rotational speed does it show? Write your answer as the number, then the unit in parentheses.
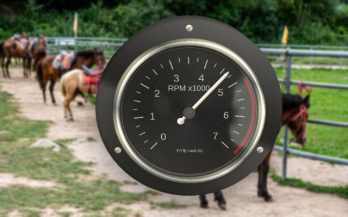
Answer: 4625 (rpm)
